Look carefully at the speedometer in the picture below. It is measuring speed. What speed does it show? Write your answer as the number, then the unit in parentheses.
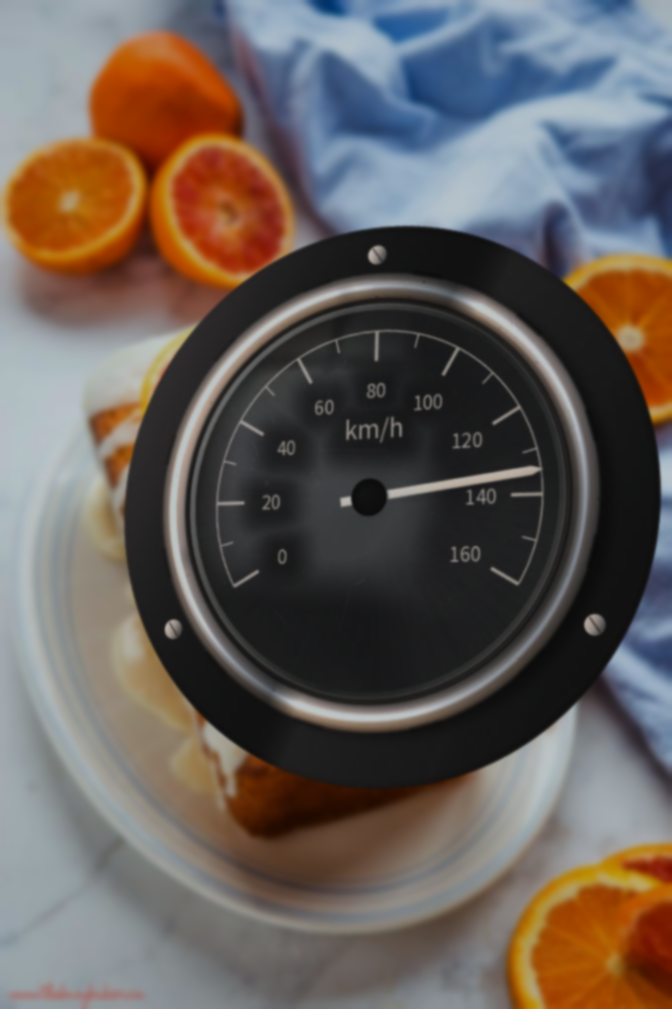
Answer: 135 (km/h)
